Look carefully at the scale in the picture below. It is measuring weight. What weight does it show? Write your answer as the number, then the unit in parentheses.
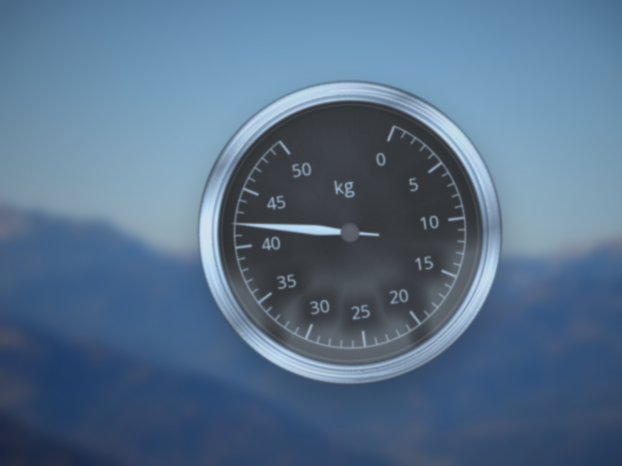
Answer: 42 (kg)
